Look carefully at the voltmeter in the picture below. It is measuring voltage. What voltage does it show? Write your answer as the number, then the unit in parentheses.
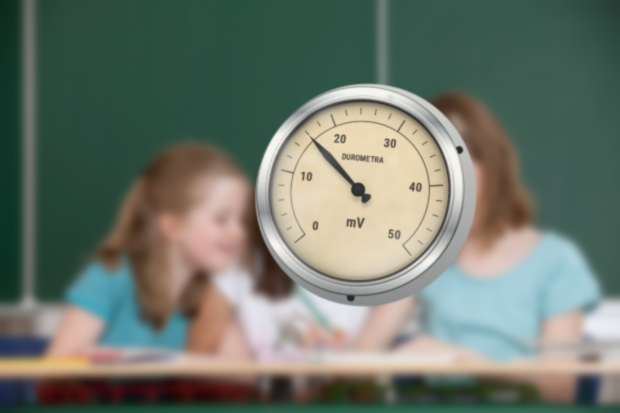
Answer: 16 (mV)
